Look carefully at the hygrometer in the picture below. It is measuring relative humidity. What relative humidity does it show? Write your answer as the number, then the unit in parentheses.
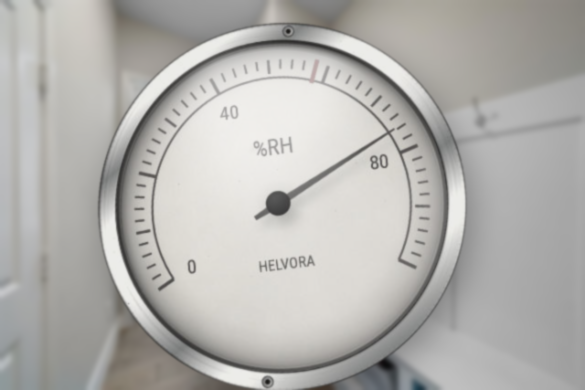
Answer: 76 (%)
